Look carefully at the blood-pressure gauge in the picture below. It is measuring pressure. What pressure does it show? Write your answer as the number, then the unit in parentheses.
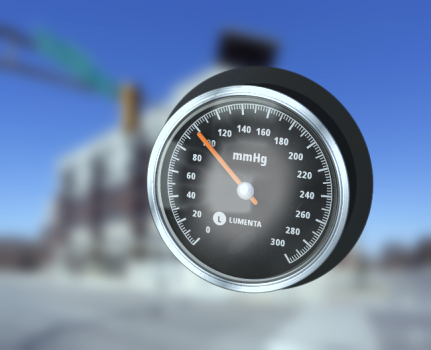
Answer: 100 (mmHg)
